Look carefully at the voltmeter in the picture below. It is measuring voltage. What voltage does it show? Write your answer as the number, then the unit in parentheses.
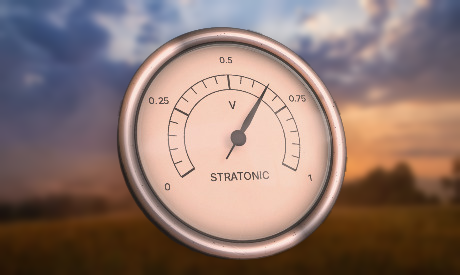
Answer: 0.65 (V)
